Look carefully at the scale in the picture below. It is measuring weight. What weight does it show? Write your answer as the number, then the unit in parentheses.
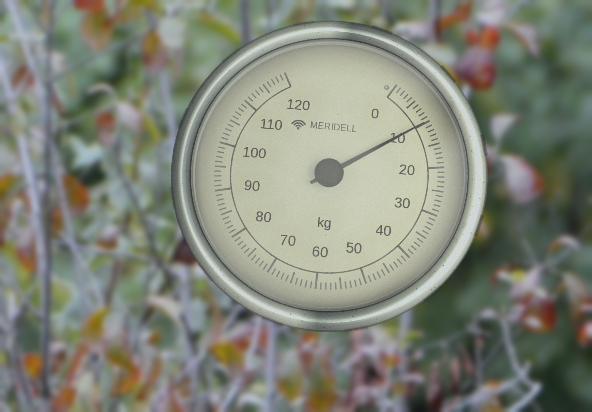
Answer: 10 (kg)
